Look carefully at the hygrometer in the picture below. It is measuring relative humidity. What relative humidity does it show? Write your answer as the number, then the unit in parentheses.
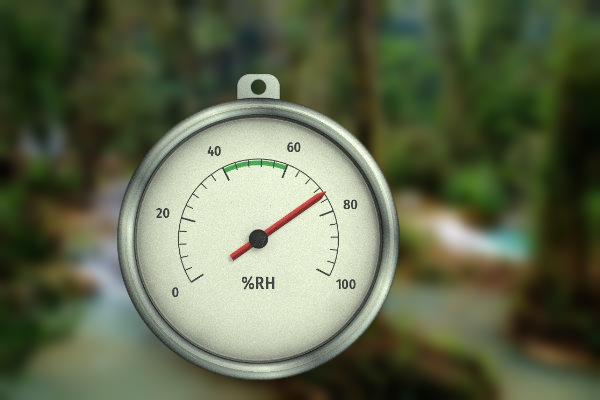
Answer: 74 (%)
